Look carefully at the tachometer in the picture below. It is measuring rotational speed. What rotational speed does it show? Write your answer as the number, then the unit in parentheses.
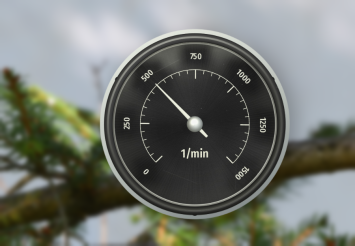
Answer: 500 (rpm)
